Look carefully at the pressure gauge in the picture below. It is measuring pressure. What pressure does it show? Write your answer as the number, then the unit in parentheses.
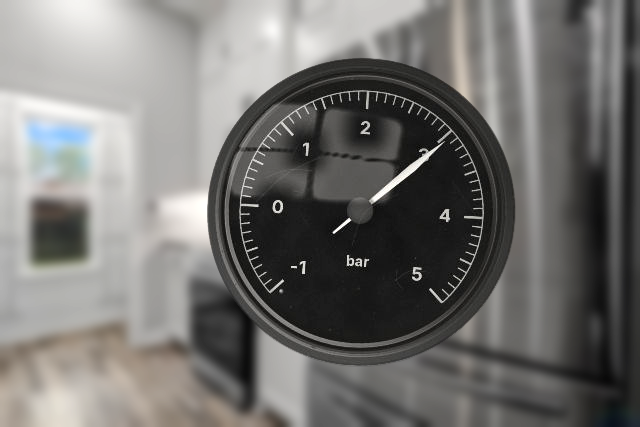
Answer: 3.05 (bar)
